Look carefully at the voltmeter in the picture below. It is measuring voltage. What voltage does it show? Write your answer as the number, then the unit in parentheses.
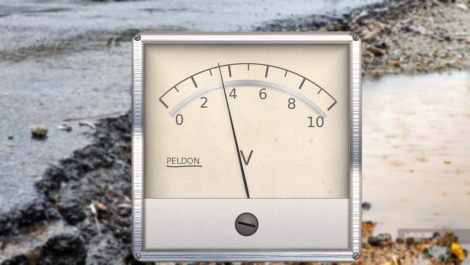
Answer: 3.5 (V)
